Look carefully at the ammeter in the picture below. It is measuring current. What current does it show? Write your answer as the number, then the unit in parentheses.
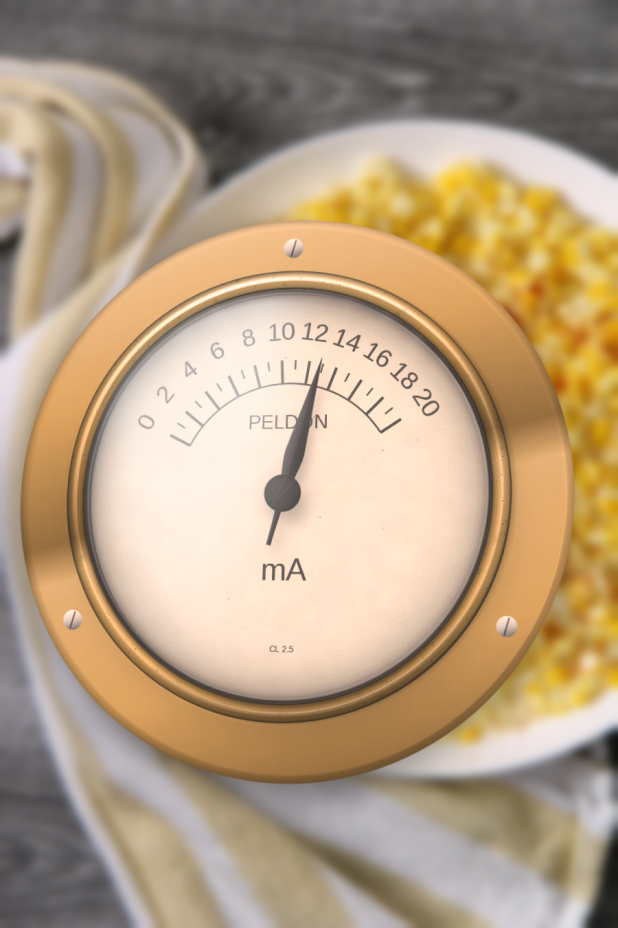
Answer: 13 (mA)
